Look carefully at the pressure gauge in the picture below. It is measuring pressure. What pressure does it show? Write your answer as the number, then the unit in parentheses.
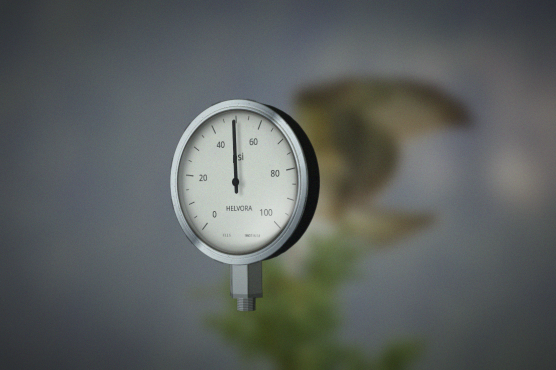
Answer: 50 (psi)
